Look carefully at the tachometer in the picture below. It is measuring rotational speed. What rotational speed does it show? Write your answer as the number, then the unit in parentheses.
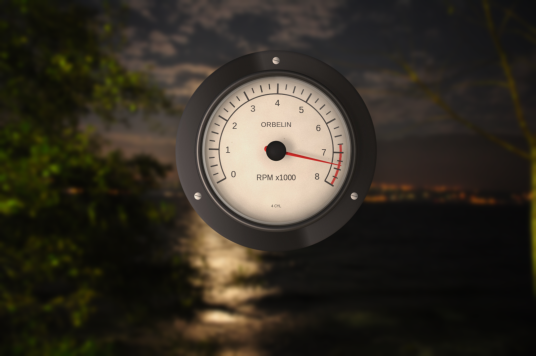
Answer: 7375 (rpm)
